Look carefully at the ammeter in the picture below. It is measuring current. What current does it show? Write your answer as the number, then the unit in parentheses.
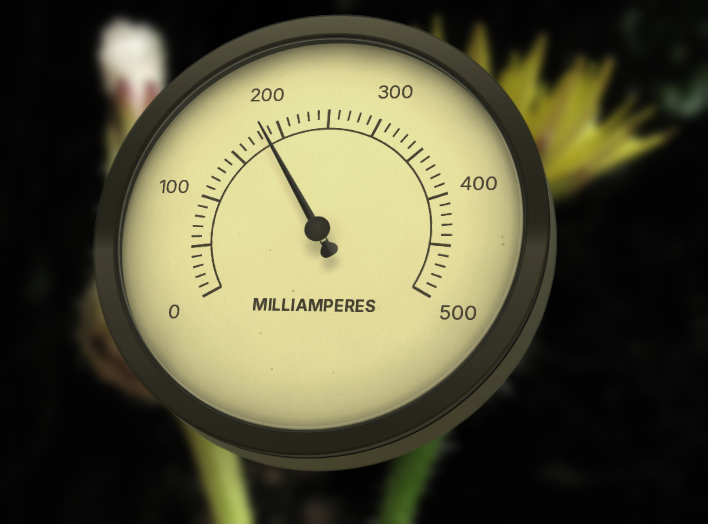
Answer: 185 (mA)
